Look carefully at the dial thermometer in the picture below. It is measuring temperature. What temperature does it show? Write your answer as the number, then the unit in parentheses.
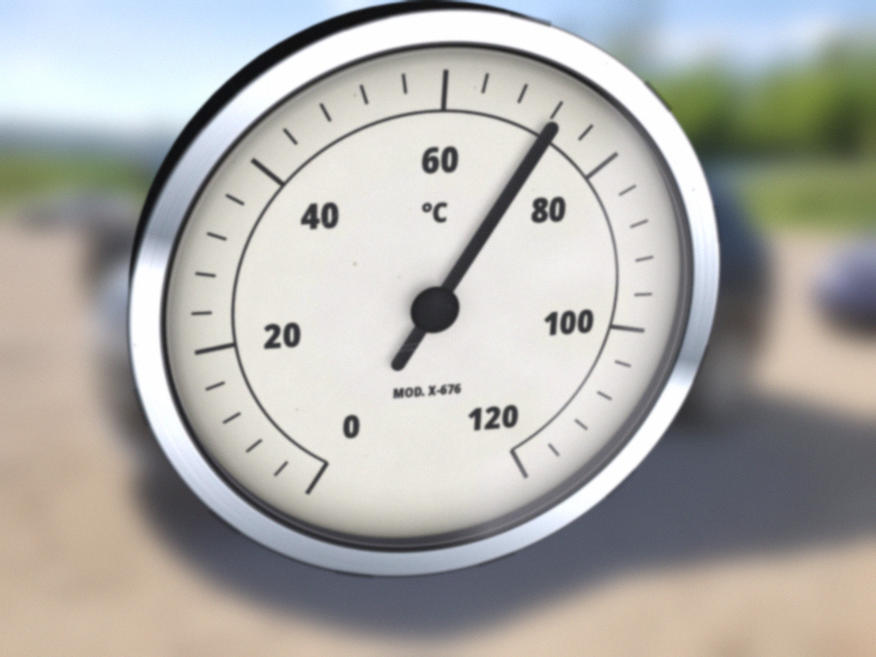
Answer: 72 (°C)
